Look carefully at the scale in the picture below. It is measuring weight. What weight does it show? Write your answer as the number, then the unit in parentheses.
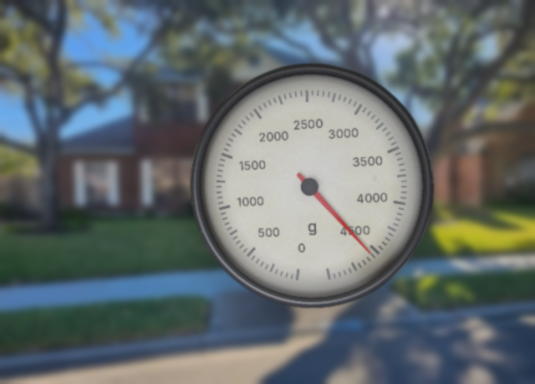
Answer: 4550 (g)
